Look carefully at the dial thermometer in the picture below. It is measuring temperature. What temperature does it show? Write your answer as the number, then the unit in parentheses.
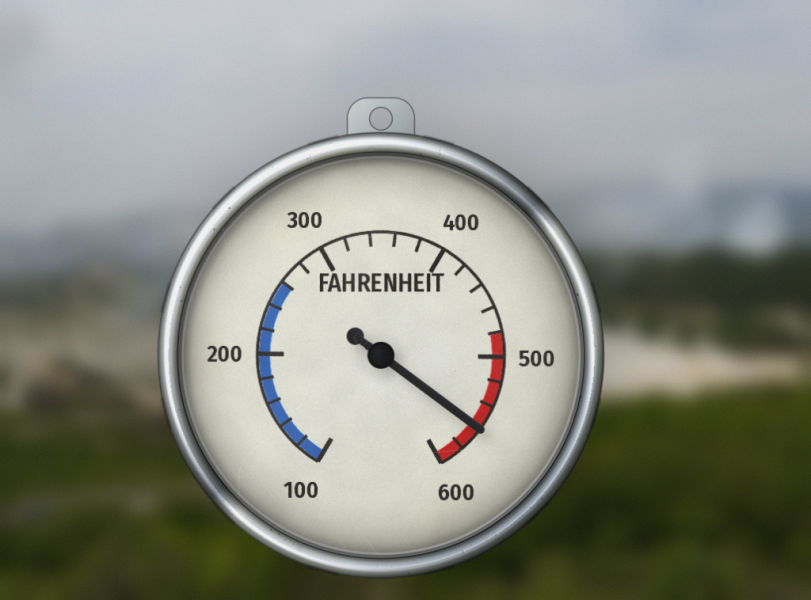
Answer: 560 (°F)
